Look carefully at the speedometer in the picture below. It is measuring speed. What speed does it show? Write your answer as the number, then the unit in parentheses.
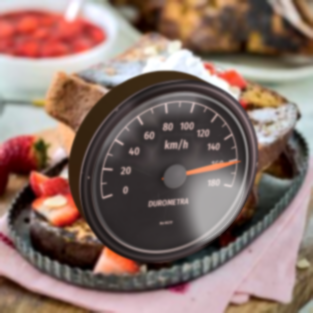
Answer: 160 (km/h)
